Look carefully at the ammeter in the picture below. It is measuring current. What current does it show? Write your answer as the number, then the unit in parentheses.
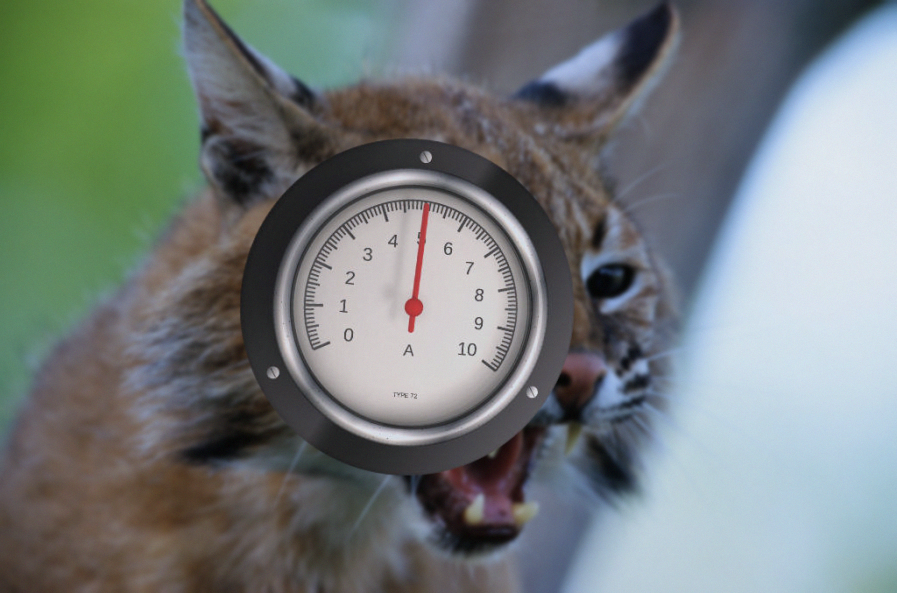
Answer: 5 (A)
